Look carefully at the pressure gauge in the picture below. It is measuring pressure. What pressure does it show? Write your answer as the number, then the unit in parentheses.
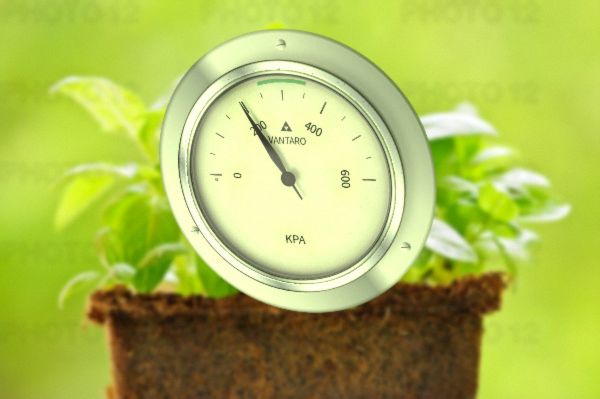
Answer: 200 (kPa)
